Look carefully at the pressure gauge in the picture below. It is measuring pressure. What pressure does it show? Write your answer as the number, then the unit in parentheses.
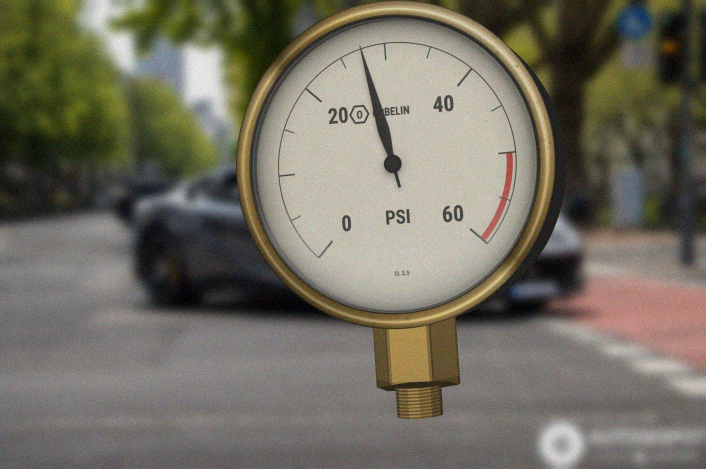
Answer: 27.5 (psi)
